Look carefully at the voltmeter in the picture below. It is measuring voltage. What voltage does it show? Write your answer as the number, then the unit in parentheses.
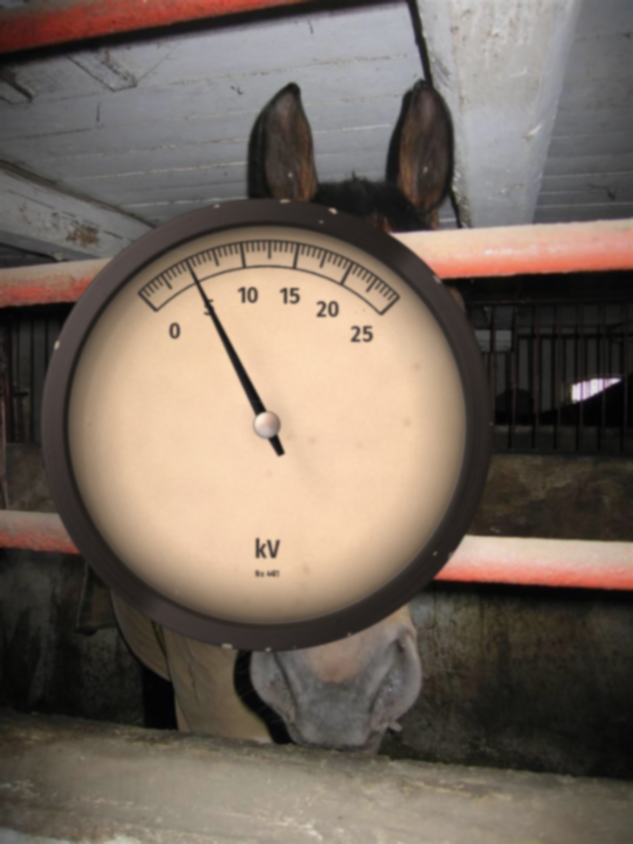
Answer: 5 (kV)
